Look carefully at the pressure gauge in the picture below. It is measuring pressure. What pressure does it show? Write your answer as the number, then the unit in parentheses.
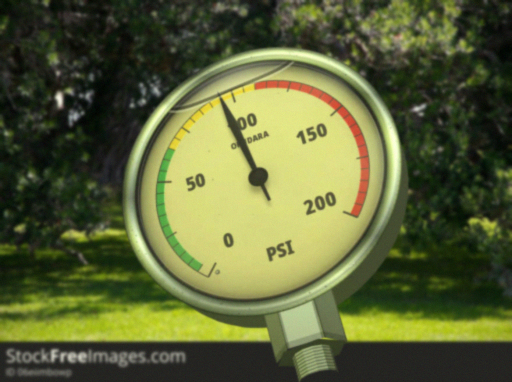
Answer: 95 (psi)
